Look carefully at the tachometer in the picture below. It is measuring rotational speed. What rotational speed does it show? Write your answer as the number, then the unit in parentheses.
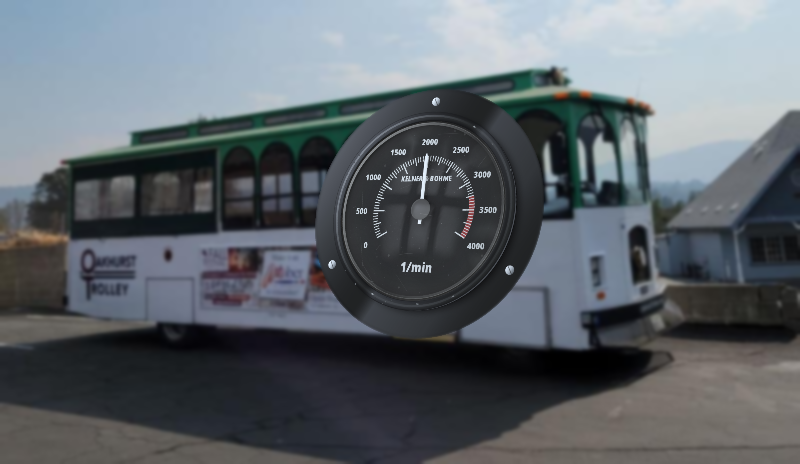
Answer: 2000 (rpm)
